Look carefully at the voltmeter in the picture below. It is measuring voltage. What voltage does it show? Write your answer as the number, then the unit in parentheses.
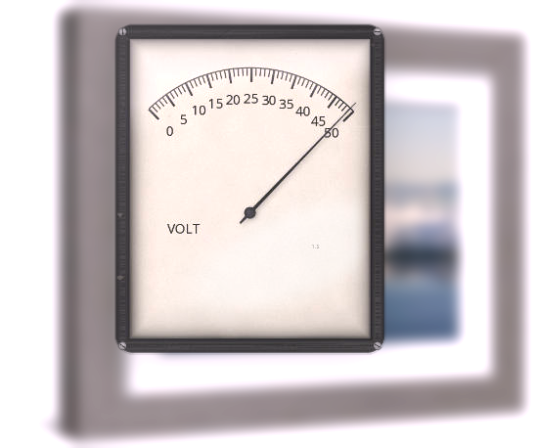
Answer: 49 (V)
